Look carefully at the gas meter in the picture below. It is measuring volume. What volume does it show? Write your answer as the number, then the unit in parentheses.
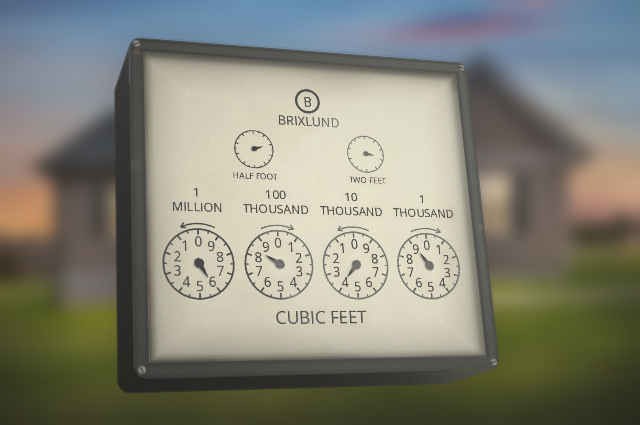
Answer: 583900 (ft³)
